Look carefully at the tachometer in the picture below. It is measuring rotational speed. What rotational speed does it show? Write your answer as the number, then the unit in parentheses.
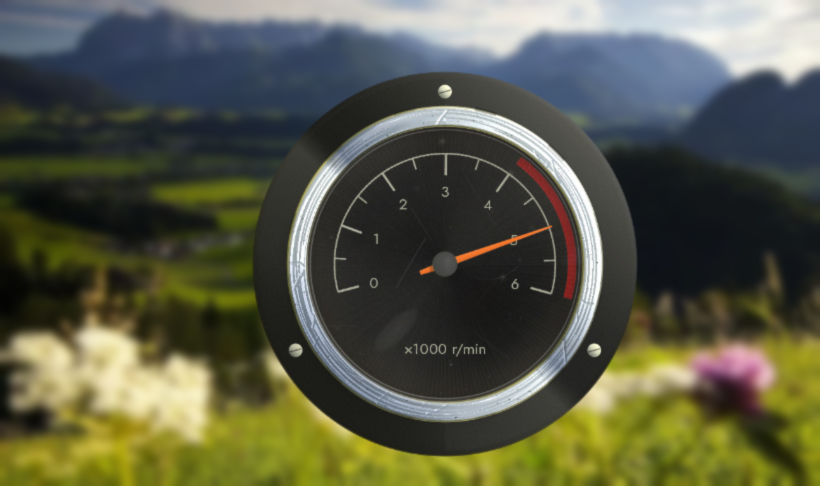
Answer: 5000 (rpm)
